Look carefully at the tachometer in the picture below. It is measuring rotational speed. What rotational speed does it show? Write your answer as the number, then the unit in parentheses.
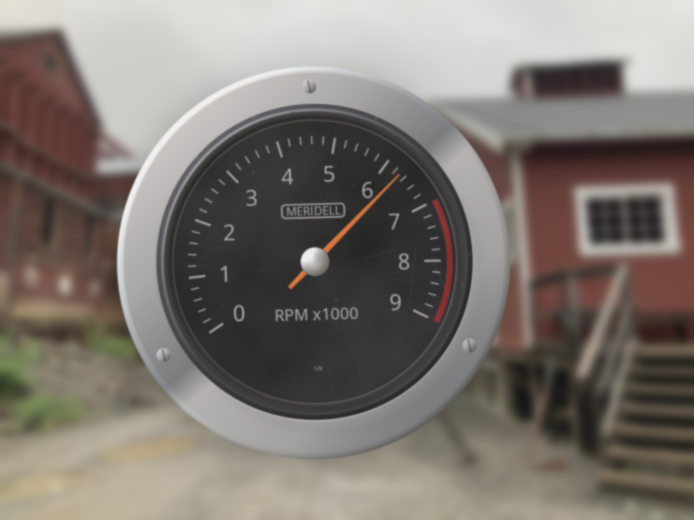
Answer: 6300 (rpm)
